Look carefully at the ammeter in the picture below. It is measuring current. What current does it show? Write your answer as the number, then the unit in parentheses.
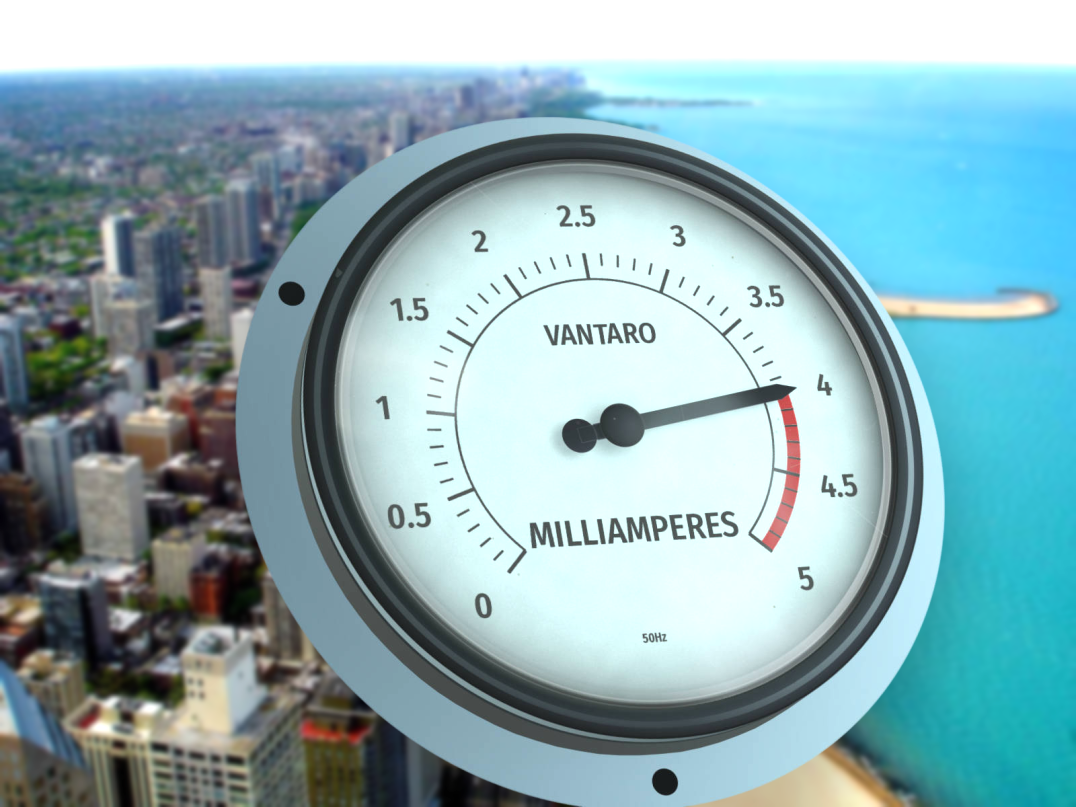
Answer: 4 (mA)
